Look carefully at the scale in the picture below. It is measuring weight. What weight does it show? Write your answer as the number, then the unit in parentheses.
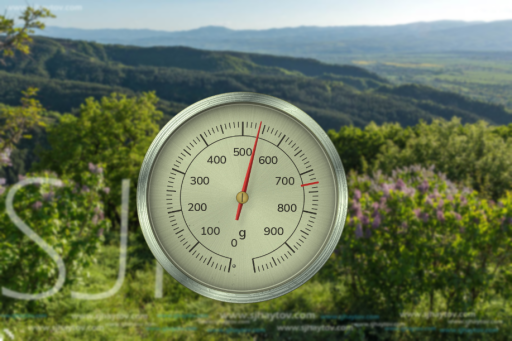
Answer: 540 (g)
